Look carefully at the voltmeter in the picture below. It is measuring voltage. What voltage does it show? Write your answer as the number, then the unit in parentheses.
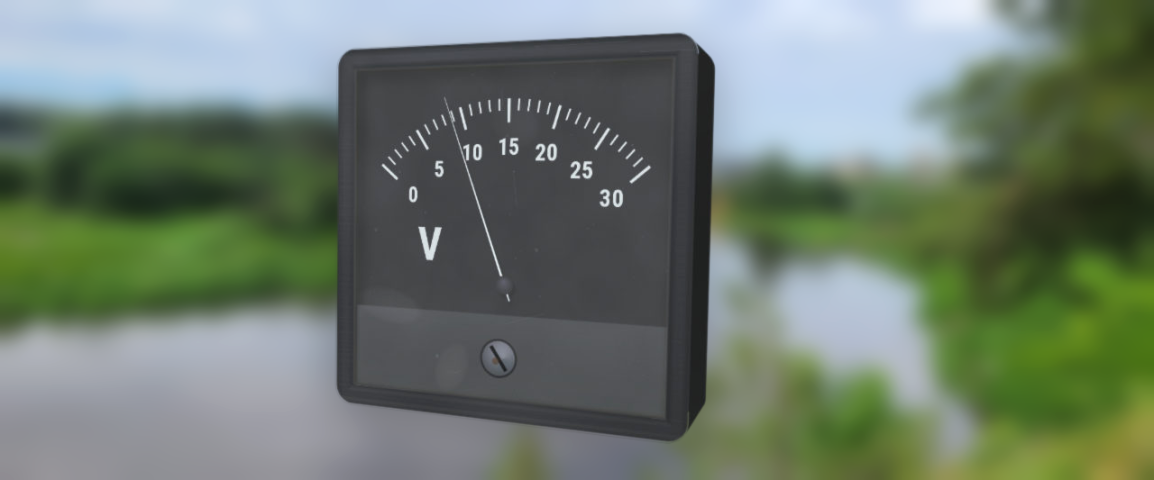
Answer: 9 (V)
